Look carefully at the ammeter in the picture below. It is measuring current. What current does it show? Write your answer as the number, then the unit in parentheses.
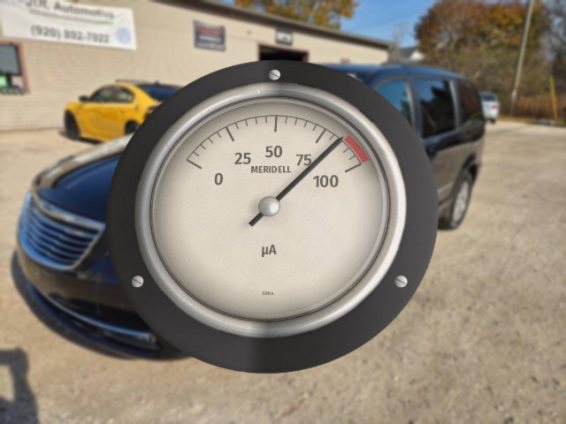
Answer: 85 (µA)
